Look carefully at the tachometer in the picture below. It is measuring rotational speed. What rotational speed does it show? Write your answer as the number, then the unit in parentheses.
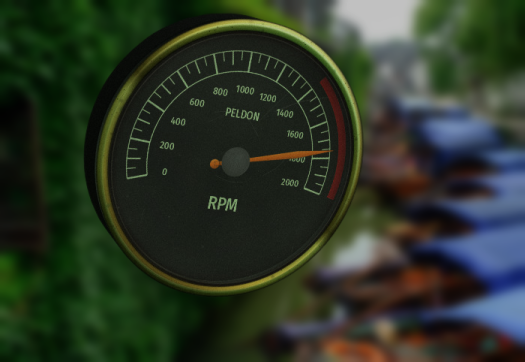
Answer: 1750 (rpm)
